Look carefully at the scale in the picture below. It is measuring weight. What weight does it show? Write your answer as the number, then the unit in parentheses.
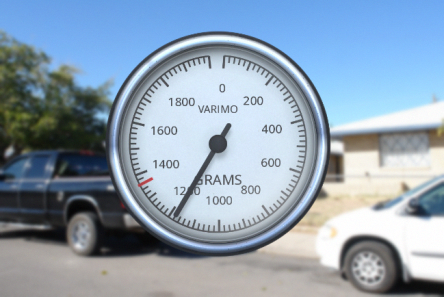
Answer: 1180 (g)
